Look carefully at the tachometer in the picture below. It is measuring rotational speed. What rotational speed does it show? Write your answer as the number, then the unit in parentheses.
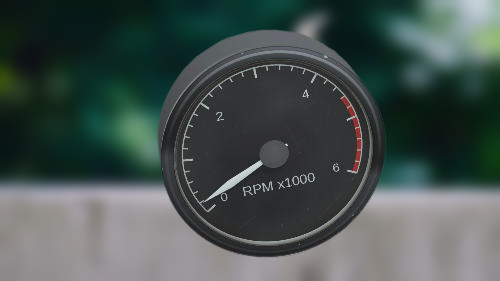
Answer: 200 (rpm)
